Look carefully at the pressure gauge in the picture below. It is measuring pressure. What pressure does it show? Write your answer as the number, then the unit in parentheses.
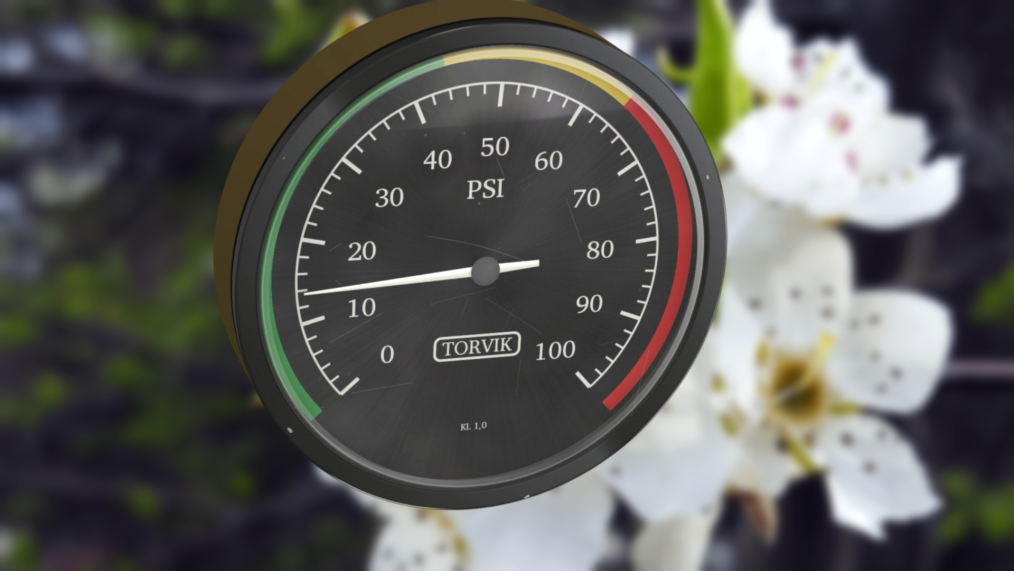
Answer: 14 (psi)
